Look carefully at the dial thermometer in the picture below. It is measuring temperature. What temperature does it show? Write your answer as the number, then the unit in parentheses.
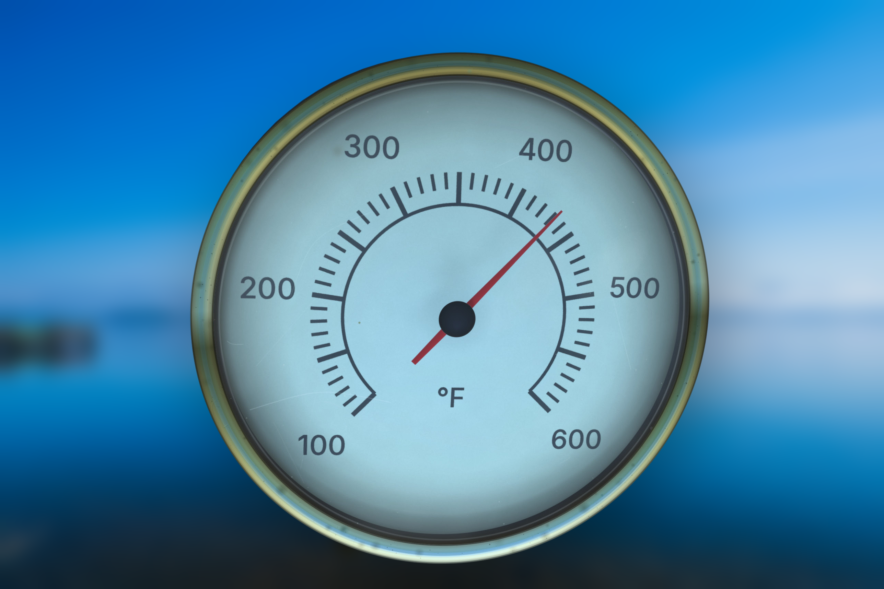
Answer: 430 (°F)
